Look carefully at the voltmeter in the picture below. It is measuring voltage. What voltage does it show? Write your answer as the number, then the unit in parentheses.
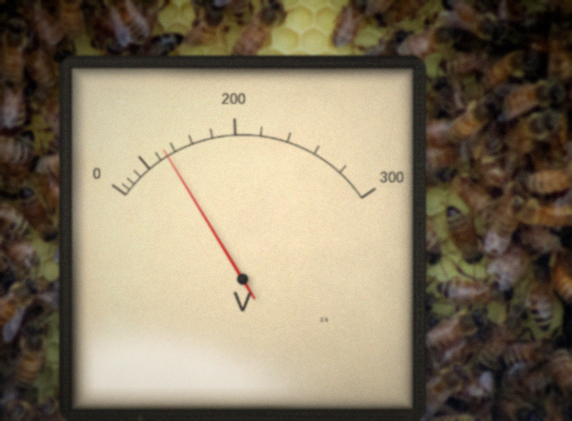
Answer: 130 (V)
